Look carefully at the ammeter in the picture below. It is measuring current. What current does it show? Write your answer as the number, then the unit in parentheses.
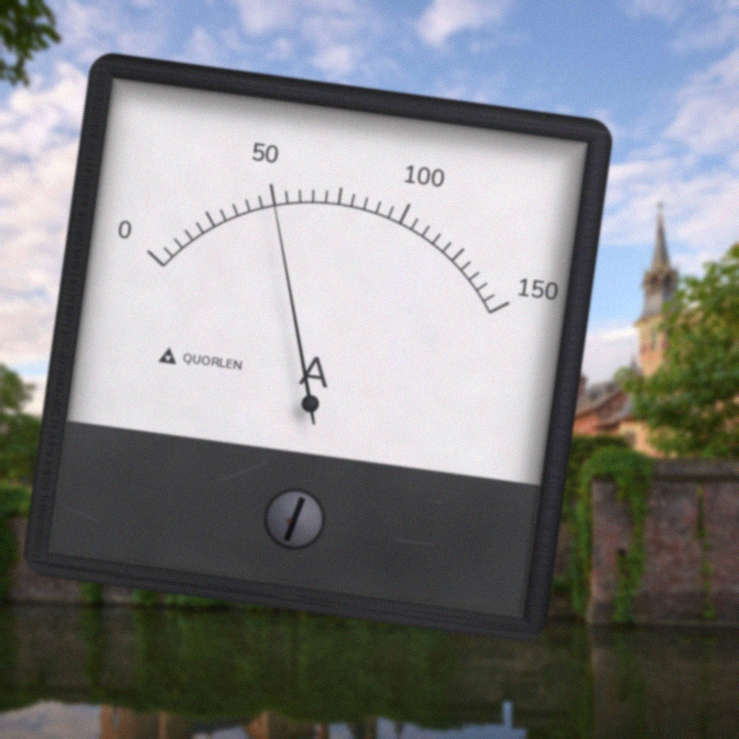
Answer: 50 (A)
